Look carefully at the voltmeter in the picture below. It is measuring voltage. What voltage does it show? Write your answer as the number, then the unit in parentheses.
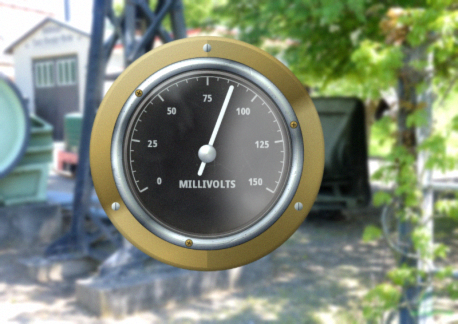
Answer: 87.5 (mV)
